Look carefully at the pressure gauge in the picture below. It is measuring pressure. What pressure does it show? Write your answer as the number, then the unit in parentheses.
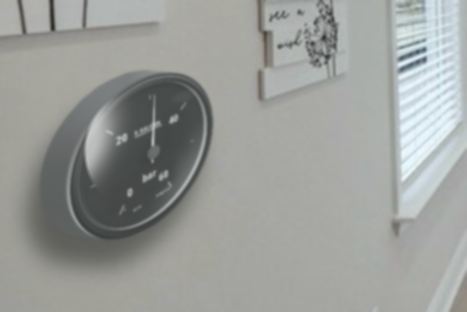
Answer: 30 (bar)
